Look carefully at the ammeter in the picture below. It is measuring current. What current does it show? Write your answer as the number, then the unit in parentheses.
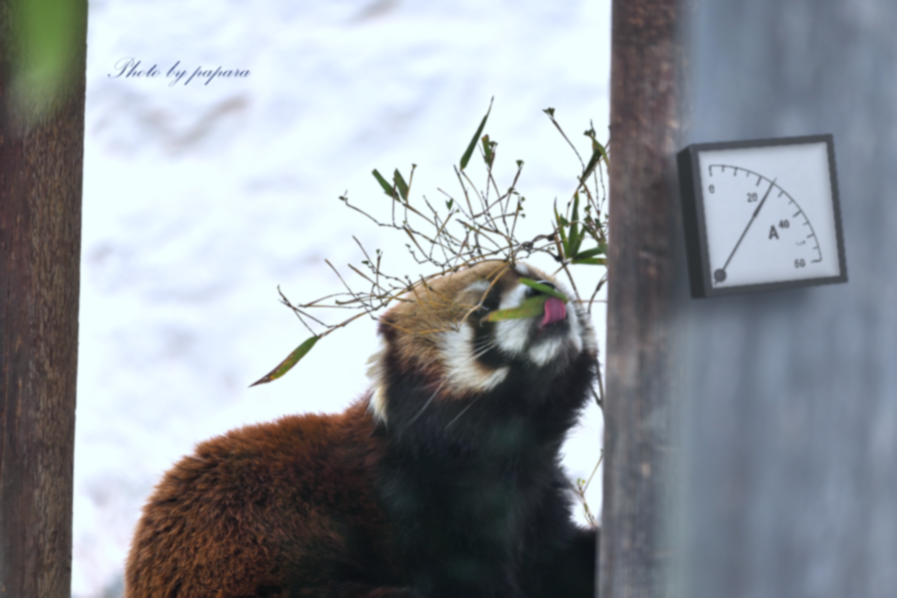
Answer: 25 (A)
